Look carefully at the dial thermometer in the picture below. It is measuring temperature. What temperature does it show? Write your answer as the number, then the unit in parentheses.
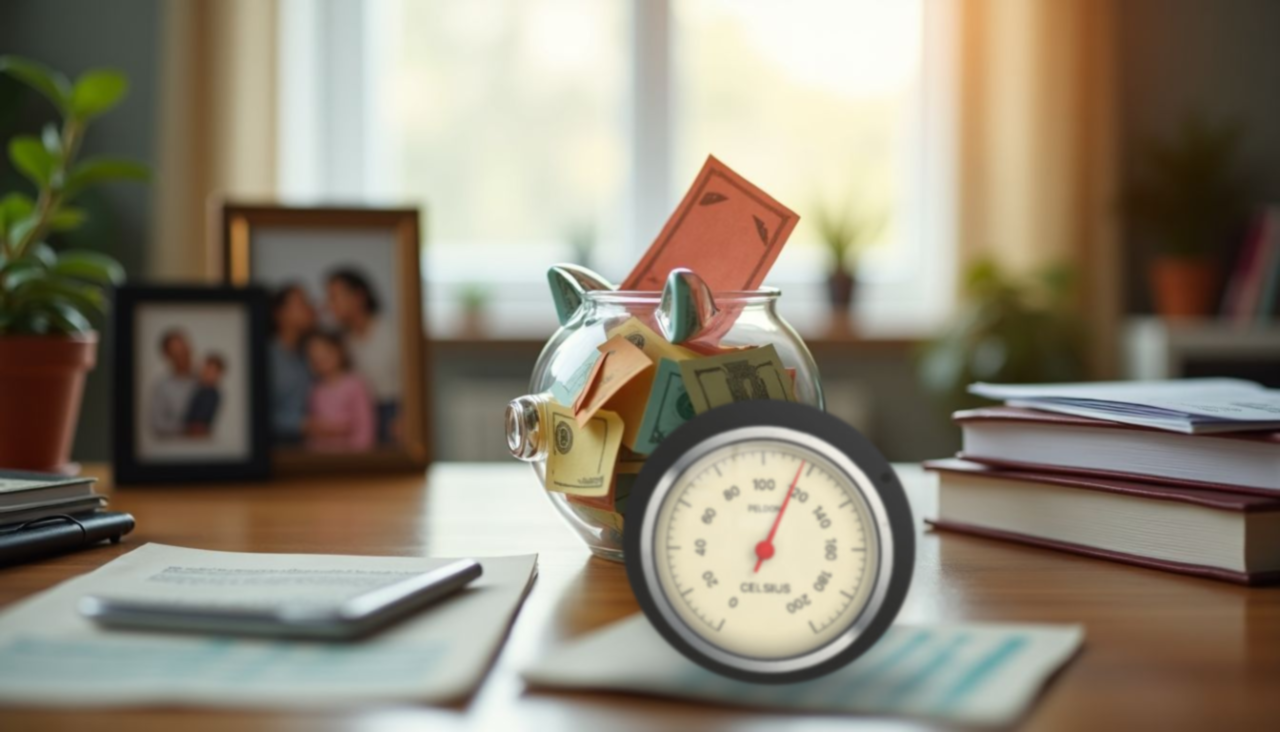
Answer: 116 (°C)
